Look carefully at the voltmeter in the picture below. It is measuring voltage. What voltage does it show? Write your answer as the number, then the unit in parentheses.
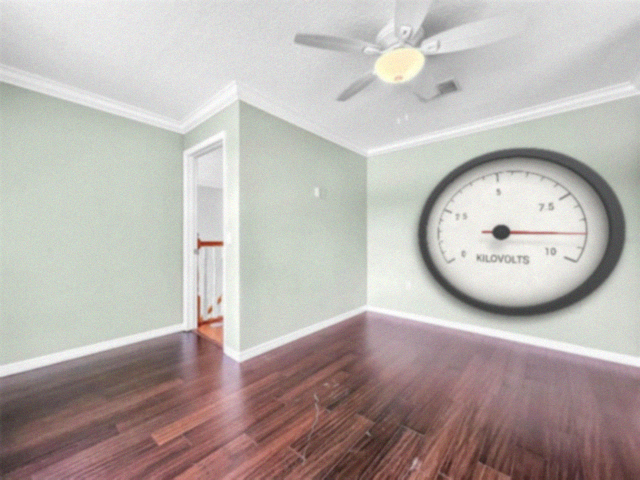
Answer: 9 (kV)
